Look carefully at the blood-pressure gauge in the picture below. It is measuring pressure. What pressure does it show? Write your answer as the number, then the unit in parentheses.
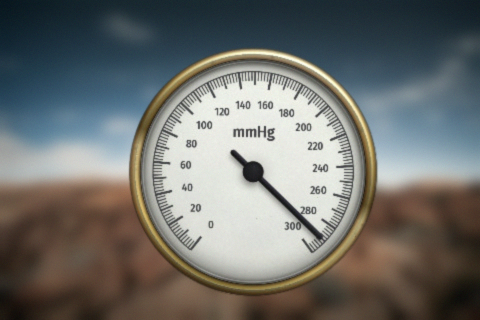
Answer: 290 (mmHg)
